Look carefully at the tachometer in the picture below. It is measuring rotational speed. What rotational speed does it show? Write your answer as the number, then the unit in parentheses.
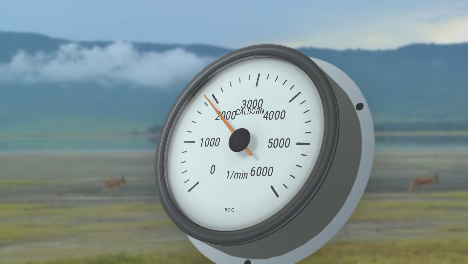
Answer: 1900 (rpm)
